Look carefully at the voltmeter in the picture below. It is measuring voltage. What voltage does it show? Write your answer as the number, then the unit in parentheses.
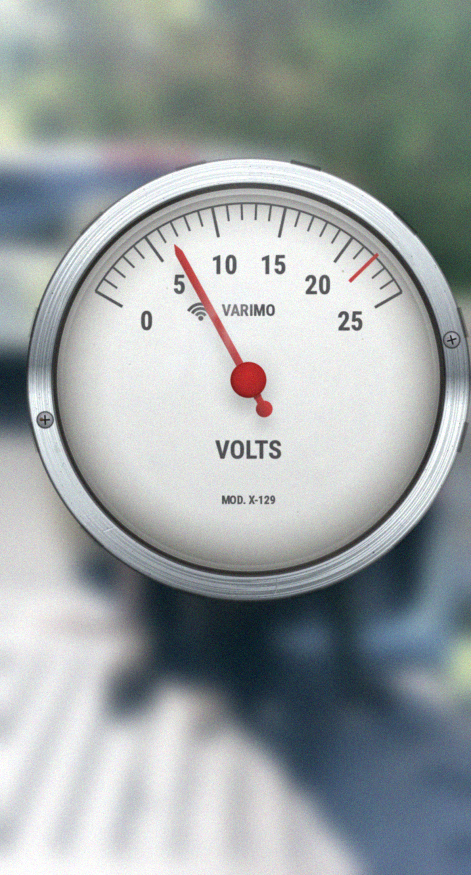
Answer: 6.5 (V)
